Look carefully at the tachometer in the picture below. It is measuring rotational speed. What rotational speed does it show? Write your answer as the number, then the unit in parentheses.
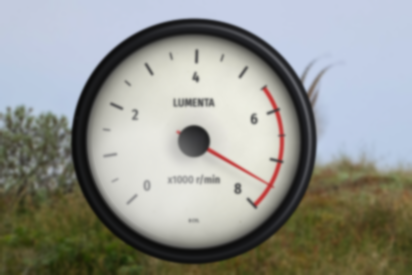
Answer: 7500 (rpm)
